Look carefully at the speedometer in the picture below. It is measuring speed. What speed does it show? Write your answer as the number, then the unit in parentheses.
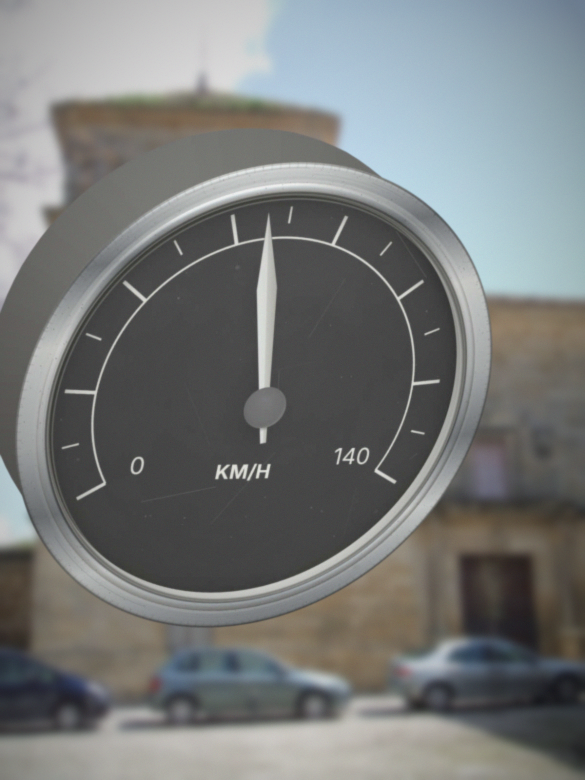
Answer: 65 (km/h)
